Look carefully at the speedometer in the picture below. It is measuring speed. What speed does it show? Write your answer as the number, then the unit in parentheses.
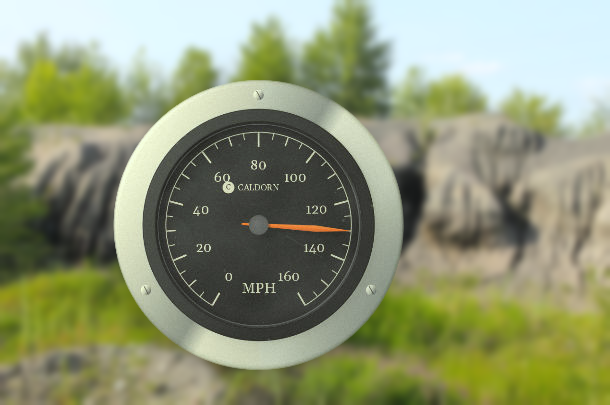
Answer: 130 (mph)
